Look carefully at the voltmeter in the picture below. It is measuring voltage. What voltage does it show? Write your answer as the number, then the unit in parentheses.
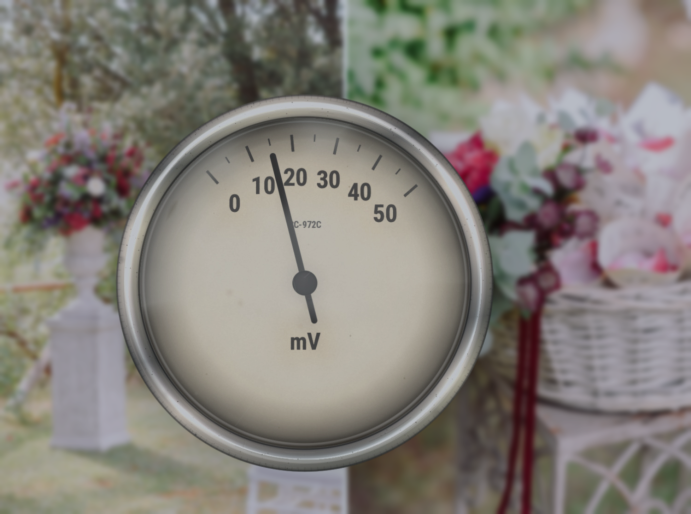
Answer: 15 (mV)
